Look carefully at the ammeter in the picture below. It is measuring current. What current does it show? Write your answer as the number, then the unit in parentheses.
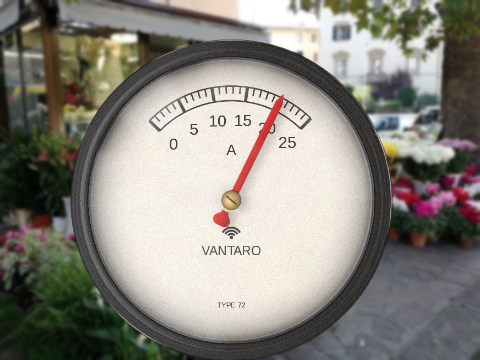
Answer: 20 (A)
